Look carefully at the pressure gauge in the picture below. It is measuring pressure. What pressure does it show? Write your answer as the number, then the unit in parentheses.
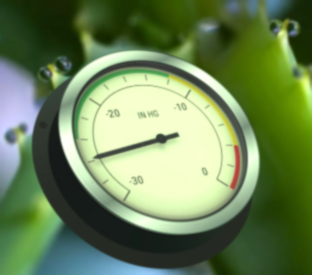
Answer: -26 (inHg)
